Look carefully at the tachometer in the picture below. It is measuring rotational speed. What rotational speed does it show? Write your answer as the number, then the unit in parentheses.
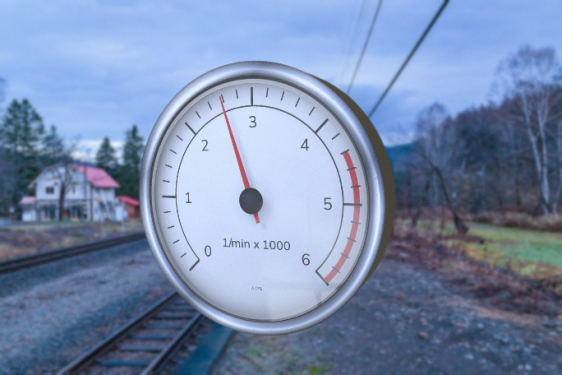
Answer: 2600 (rpm)
